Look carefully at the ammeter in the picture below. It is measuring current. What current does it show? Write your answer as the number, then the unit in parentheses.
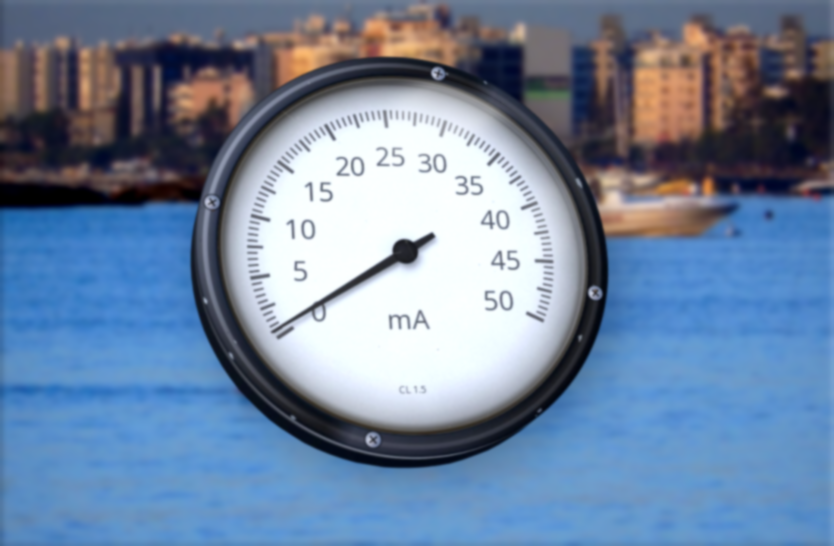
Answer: 0.5 (mA)
